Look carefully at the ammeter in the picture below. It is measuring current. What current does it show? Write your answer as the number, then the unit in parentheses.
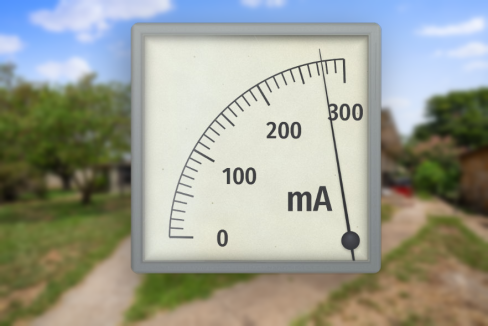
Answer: 275 (mA)
